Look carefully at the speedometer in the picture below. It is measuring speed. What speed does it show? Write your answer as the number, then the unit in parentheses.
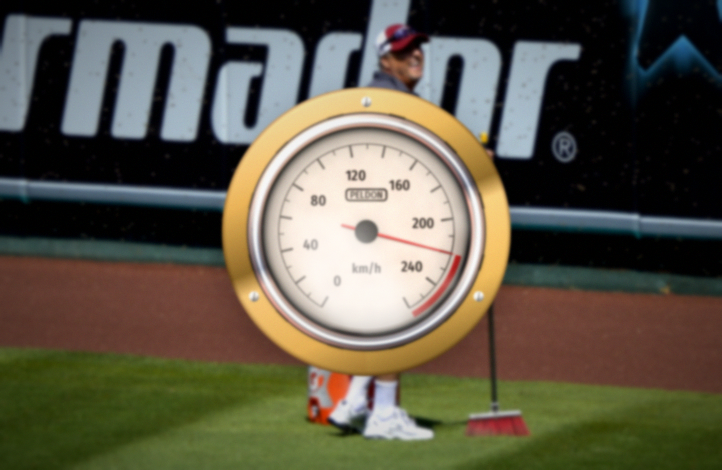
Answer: 220 (km/h)
